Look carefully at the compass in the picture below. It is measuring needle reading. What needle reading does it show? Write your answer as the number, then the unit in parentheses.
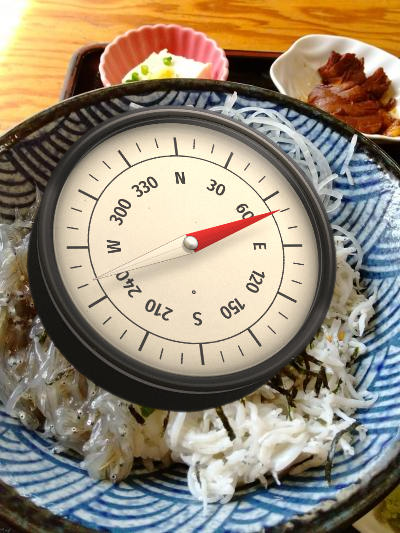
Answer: 70 (°)
